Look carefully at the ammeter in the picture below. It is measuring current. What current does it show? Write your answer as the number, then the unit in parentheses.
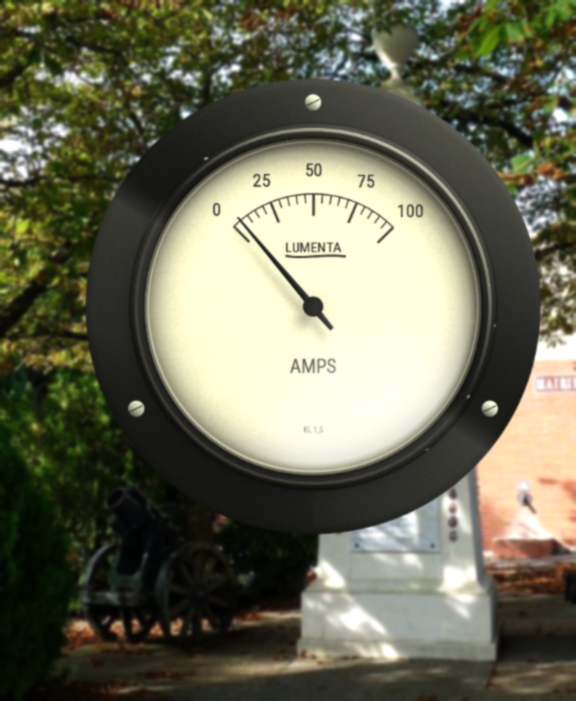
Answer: 5 (A)
